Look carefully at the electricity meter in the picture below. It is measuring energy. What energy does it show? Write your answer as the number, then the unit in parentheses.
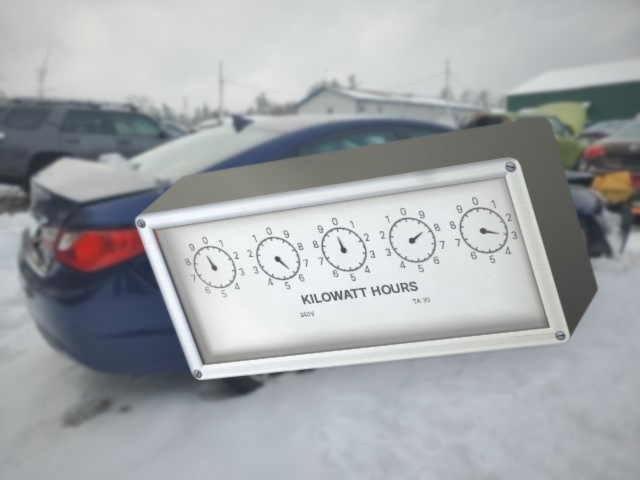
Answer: 95983 (kWh)
